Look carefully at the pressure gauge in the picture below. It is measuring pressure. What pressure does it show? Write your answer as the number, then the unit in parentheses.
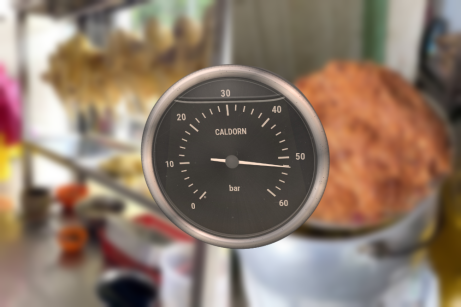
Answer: 52 (bar)
